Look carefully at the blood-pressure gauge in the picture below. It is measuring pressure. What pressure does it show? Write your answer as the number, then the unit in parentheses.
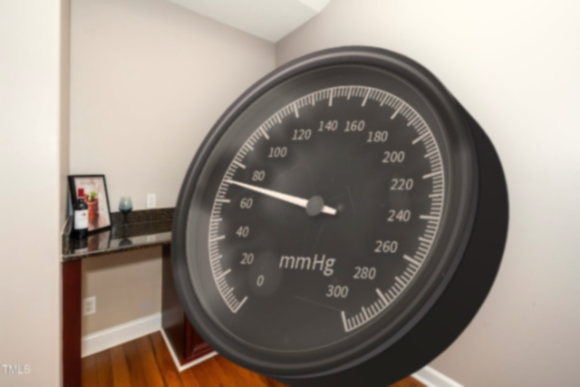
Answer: 70 (mmHg)
